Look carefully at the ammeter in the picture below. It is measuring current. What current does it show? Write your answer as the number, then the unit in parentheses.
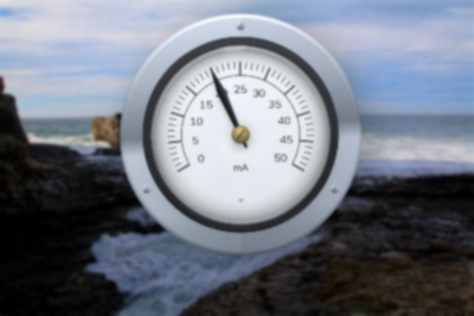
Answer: 20 (mA)
